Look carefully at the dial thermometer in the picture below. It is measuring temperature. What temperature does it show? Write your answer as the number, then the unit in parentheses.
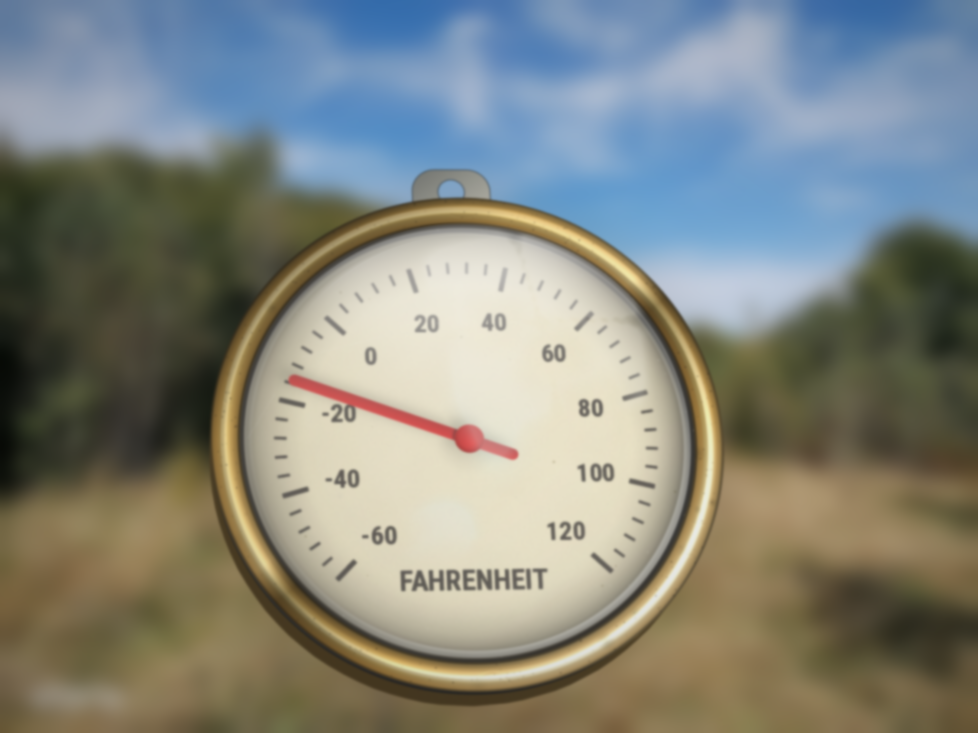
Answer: -16 (°F)
